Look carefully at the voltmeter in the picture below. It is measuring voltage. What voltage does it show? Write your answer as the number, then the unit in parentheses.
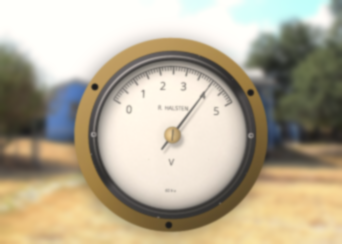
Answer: 4 (V)
